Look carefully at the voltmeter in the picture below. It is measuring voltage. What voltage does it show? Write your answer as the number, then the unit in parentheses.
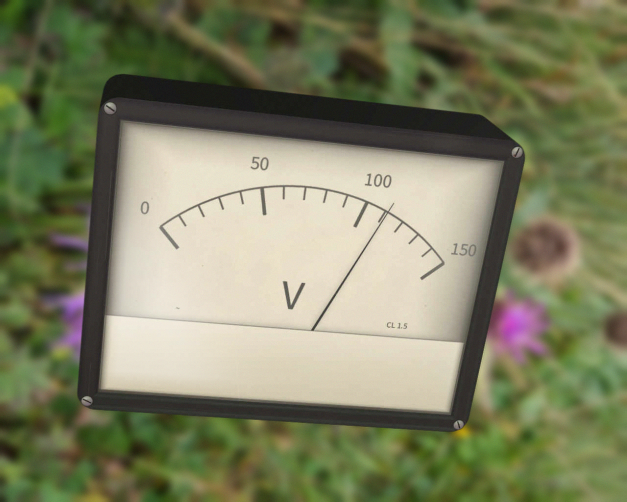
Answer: 110 (V)
